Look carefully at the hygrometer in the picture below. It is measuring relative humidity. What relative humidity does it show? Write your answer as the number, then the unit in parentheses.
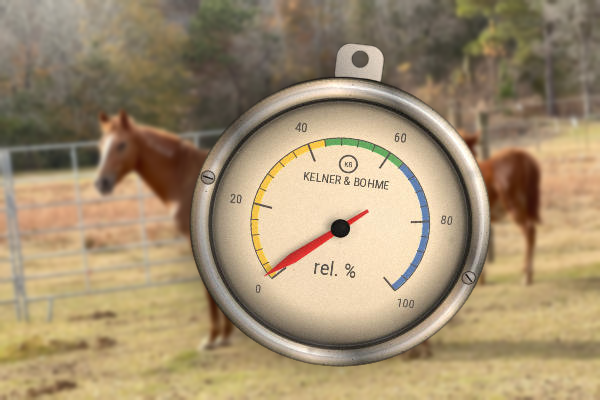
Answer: 2 (%)
